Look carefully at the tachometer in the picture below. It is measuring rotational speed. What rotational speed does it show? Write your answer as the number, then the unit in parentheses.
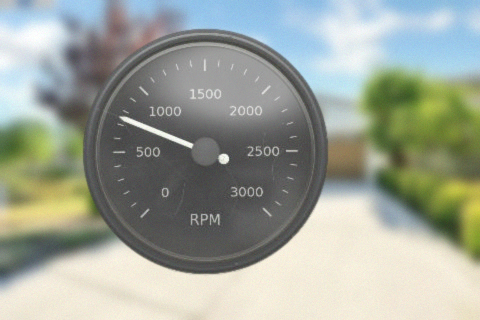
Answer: 750 (rpm)
